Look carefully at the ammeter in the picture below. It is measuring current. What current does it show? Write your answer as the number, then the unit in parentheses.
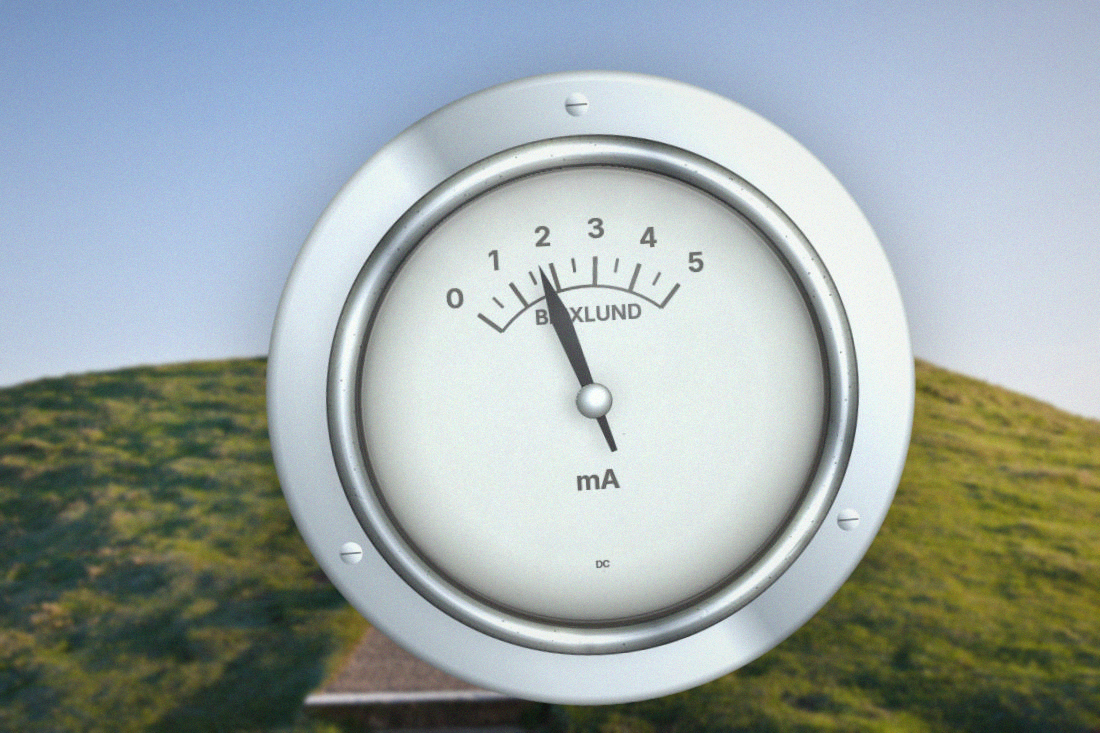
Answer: 1.75 (mA)
